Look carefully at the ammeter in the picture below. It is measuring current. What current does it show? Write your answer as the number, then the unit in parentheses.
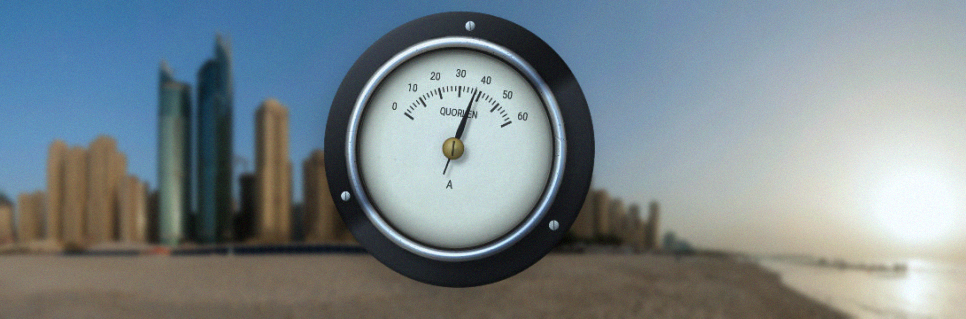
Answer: 38 (A)
